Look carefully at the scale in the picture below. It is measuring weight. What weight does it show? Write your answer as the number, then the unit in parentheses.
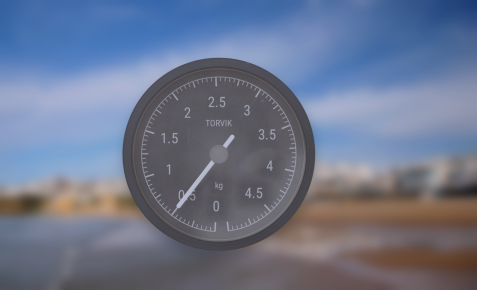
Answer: 0.5 (kg)
